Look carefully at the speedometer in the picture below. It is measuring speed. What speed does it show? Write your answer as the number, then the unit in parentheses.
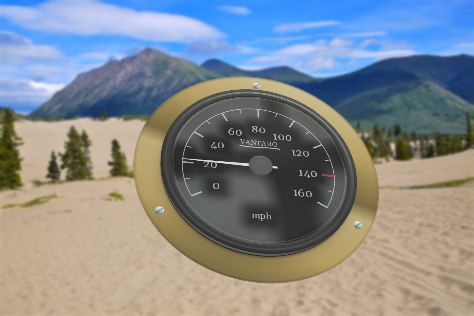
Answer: 20 (mph)
